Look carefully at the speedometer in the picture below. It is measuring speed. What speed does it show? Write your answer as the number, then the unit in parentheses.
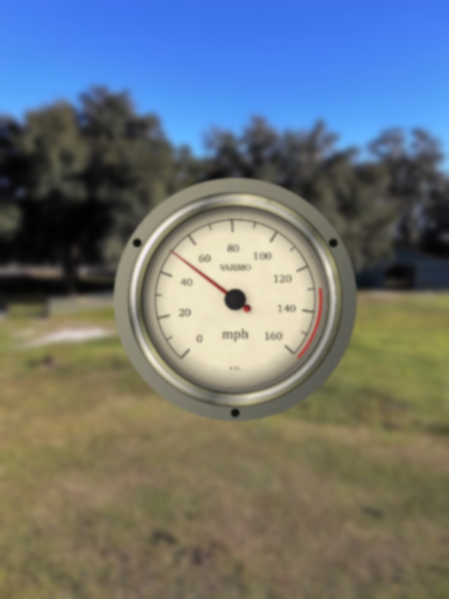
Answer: 50 (mph)
